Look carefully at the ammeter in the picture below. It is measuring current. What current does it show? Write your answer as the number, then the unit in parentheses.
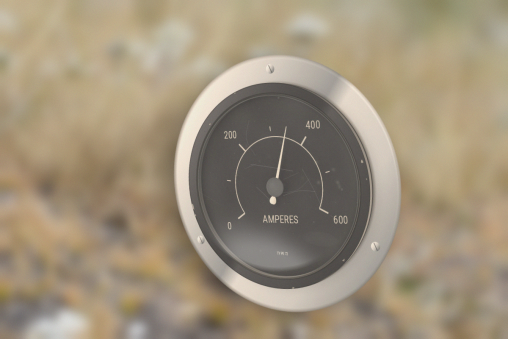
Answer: 350 (A)
